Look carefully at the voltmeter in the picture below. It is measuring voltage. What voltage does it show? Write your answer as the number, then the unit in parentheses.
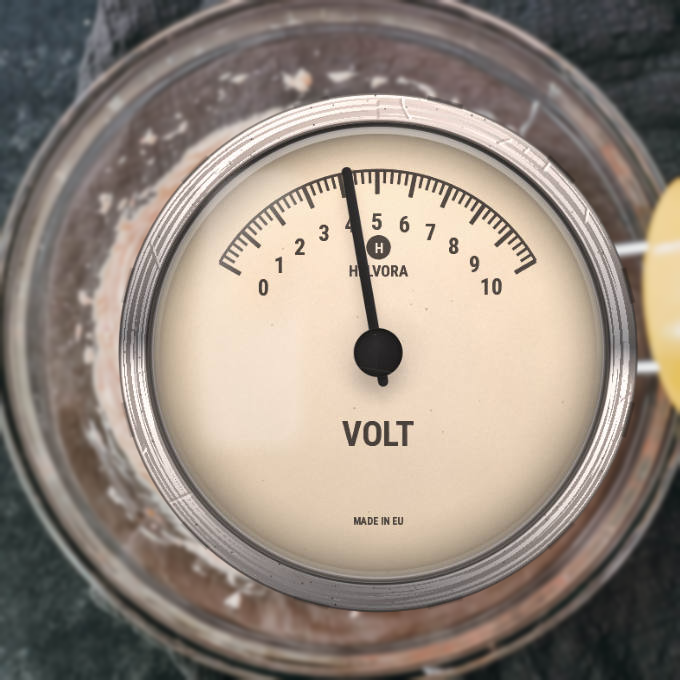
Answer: 4.2 (V)
